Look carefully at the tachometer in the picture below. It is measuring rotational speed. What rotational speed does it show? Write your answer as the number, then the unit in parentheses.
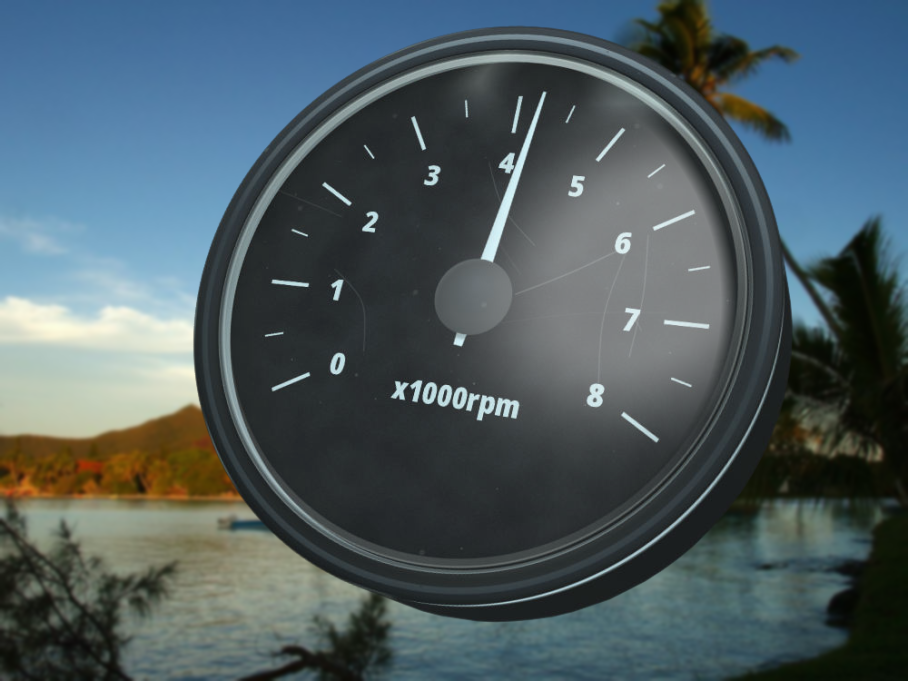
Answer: 4250 (rpm)
